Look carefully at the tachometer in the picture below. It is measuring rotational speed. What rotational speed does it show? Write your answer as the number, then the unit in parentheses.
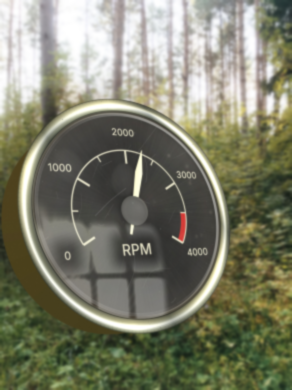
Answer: 2250 (rpm)
